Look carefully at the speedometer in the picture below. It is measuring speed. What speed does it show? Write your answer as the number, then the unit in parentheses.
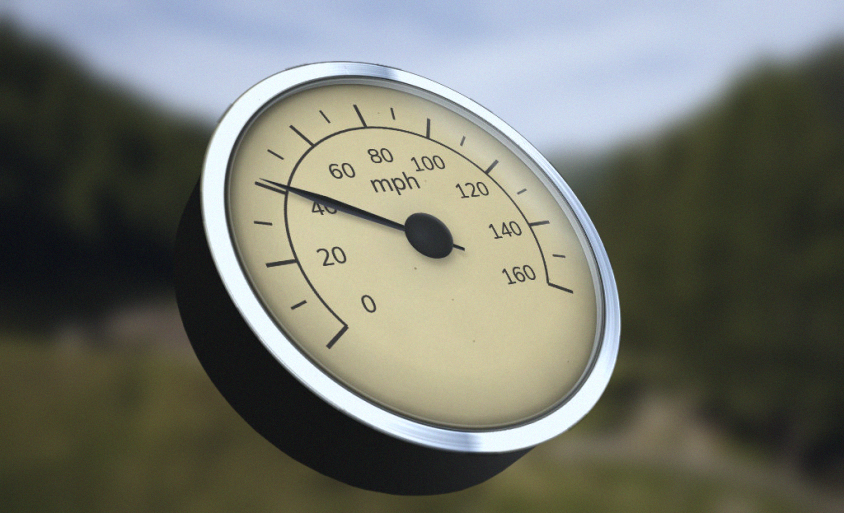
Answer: 40 (mph)
